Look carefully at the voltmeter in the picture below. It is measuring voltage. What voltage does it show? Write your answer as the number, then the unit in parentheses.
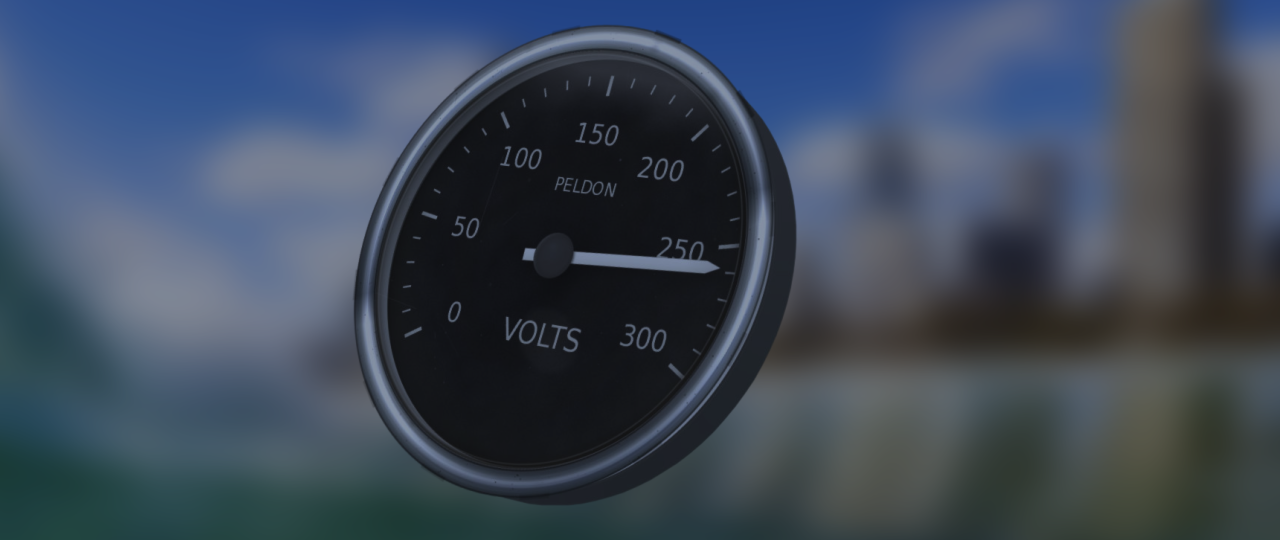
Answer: 260 (V)
